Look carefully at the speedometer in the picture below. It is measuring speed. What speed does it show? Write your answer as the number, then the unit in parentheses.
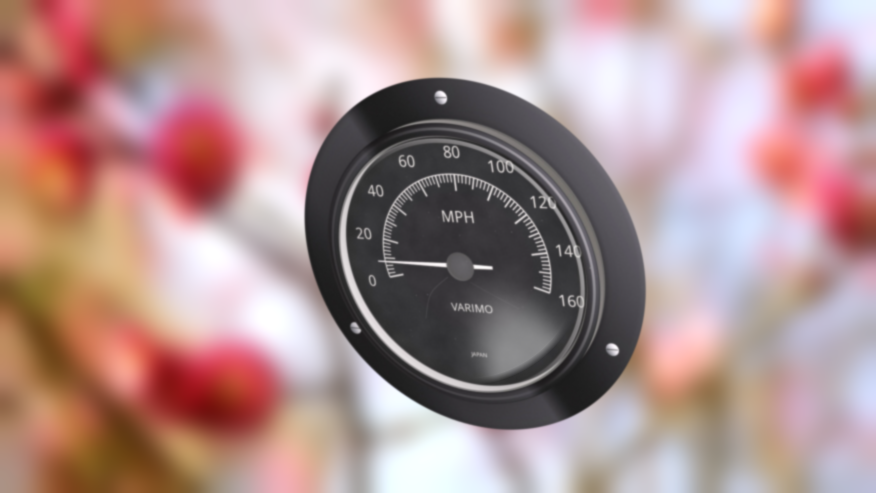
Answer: 10 (mph)
